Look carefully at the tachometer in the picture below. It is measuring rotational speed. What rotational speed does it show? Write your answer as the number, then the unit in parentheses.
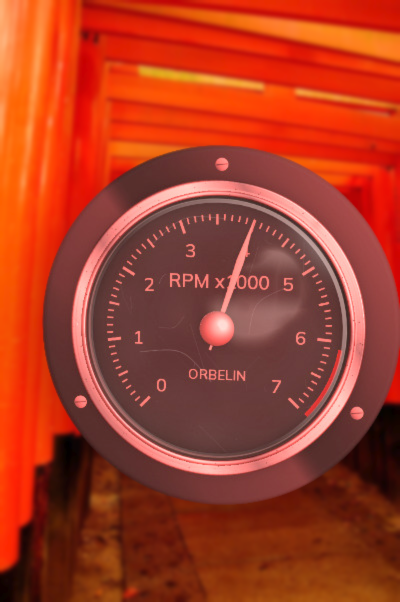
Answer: 4000 (rpm)
